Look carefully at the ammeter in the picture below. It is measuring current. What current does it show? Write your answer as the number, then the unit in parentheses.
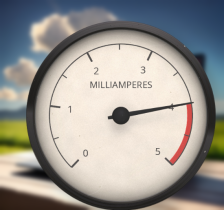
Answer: 4 (mA)
